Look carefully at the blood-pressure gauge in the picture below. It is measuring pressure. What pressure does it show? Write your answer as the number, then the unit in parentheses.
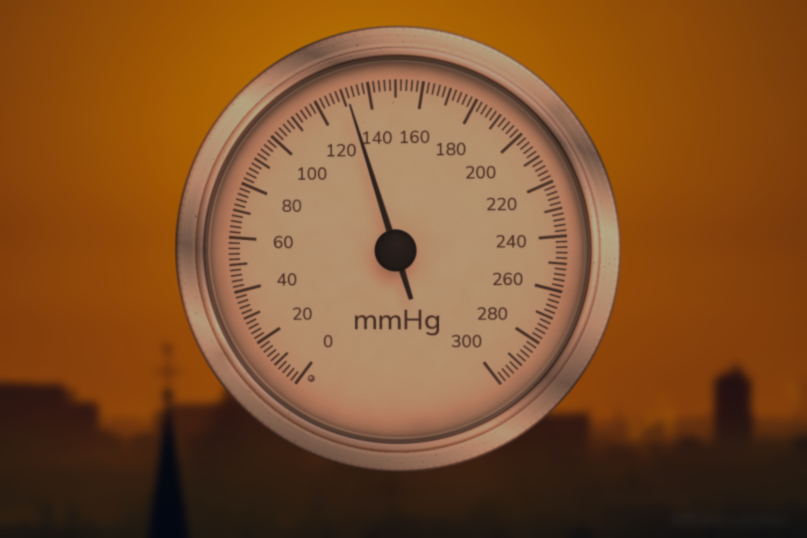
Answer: 132 (mmHg)
